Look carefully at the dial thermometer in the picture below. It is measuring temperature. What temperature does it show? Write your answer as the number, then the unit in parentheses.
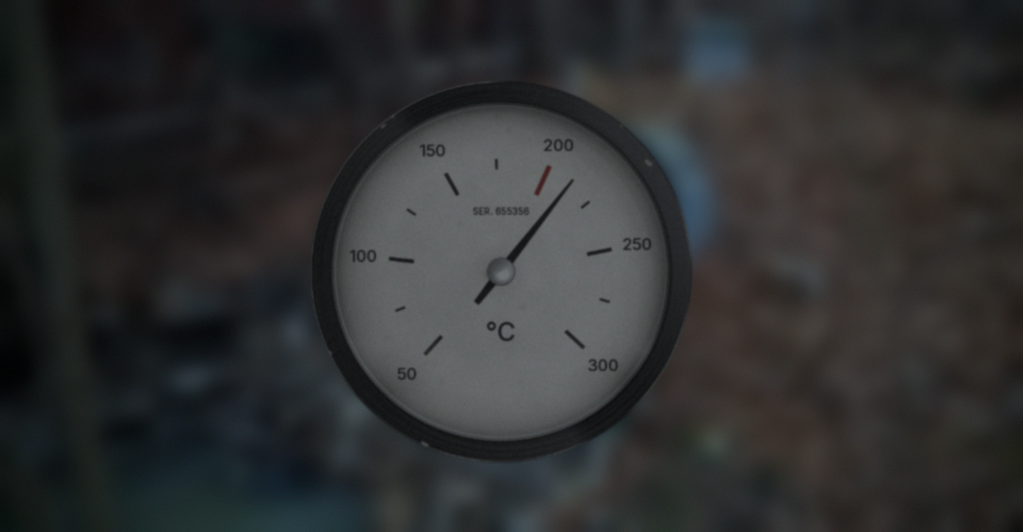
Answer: 212.5 (°C)
